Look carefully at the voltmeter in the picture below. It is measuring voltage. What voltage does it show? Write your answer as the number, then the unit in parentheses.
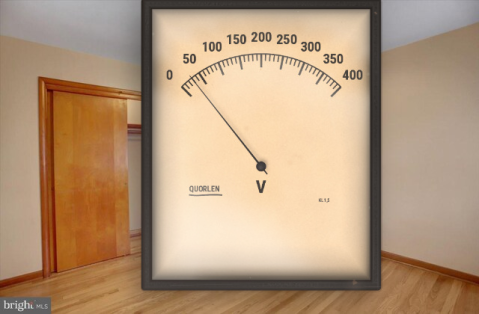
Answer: 30 (V)
